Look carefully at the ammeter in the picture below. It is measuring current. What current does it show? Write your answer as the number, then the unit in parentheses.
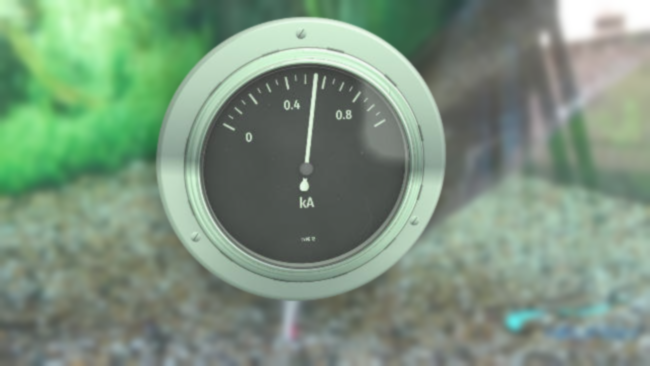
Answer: 0.55 (kA)
